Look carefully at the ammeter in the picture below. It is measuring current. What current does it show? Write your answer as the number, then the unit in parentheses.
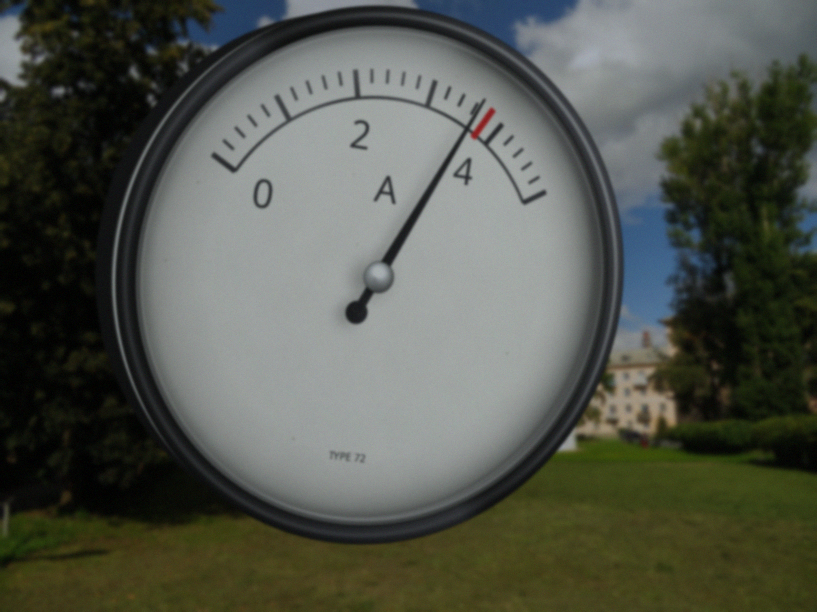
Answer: 3.6 (A)
